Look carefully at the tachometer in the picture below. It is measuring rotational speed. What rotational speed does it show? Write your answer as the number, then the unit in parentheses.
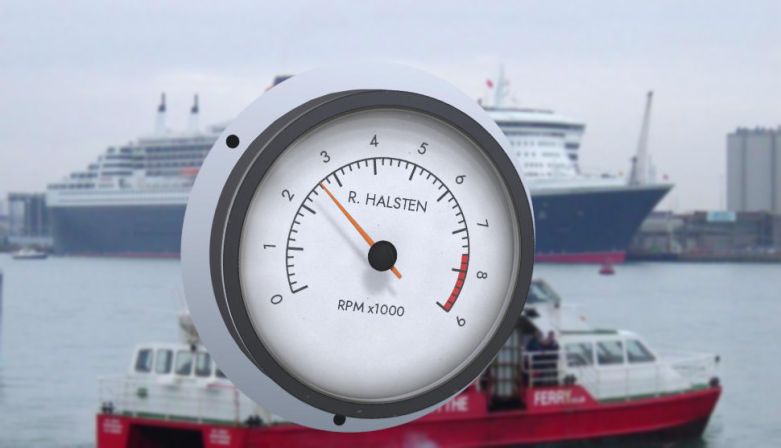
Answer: 2600 (rpm)
